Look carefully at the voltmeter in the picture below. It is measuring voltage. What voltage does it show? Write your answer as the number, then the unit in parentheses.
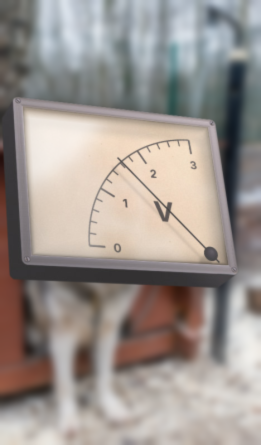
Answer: 1.6 (V)
